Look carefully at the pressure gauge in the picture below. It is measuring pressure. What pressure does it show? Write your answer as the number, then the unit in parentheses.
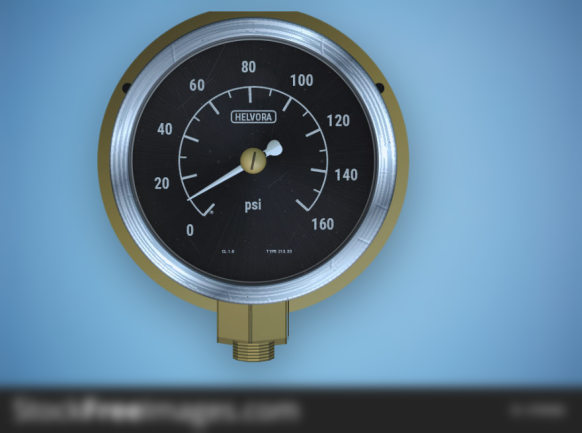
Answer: 10 (psi)
